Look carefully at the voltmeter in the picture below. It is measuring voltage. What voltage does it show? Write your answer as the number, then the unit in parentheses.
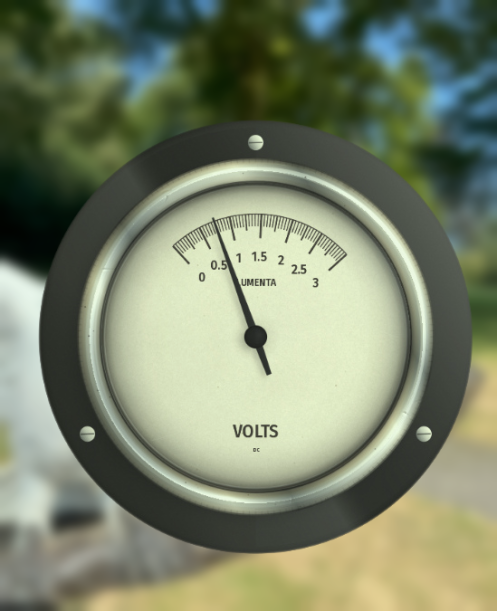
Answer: 0.75 (V)
